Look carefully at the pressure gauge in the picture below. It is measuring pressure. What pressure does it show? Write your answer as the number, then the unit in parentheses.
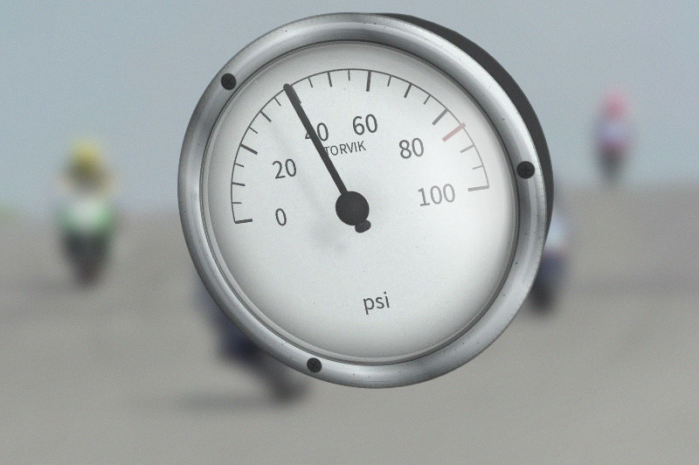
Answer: 40 (psi)
